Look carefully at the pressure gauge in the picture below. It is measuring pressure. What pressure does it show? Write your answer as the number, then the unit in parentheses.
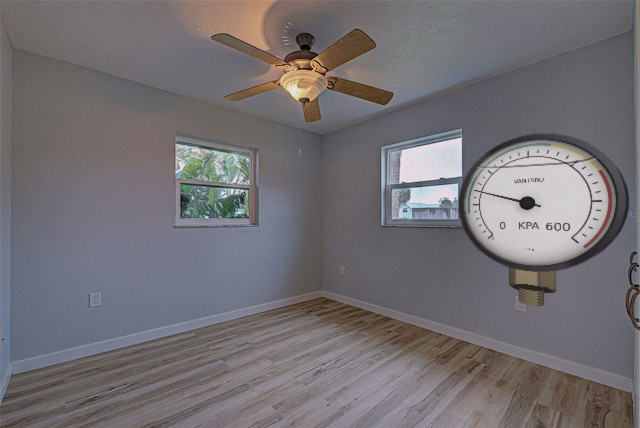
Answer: 140 (kPa)
